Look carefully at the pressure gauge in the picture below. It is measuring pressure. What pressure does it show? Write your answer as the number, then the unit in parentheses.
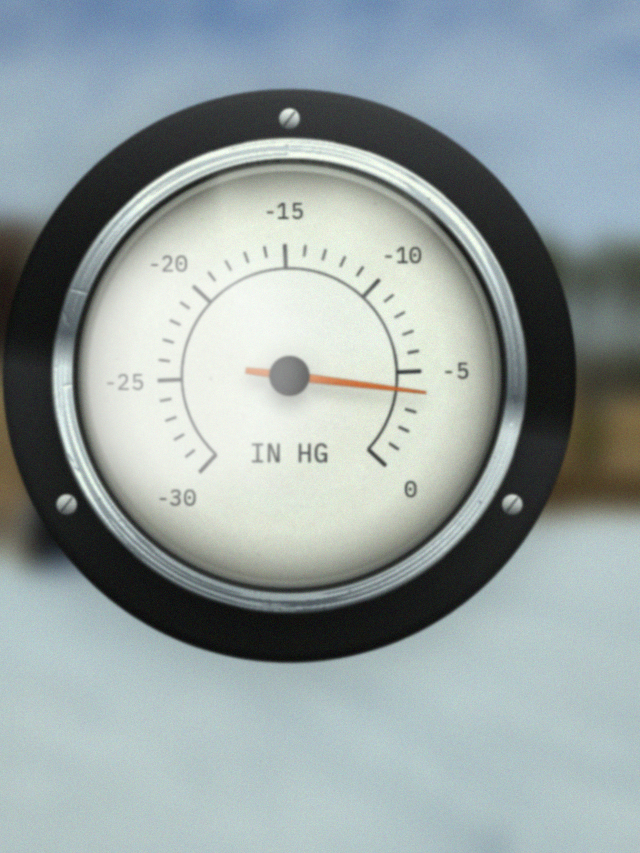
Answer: -4 (inHg)
